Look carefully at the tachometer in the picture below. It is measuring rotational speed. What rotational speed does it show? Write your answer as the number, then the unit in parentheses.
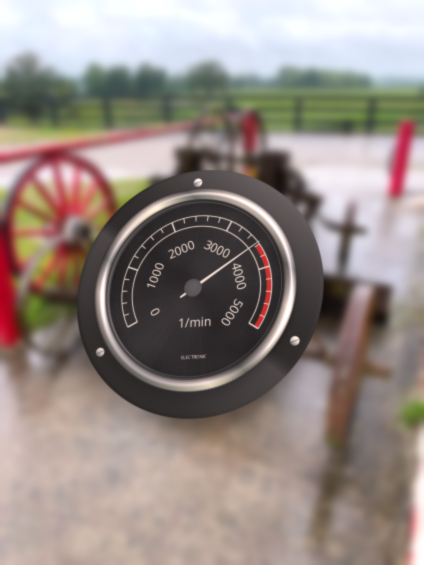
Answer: 3600 (rpm)
